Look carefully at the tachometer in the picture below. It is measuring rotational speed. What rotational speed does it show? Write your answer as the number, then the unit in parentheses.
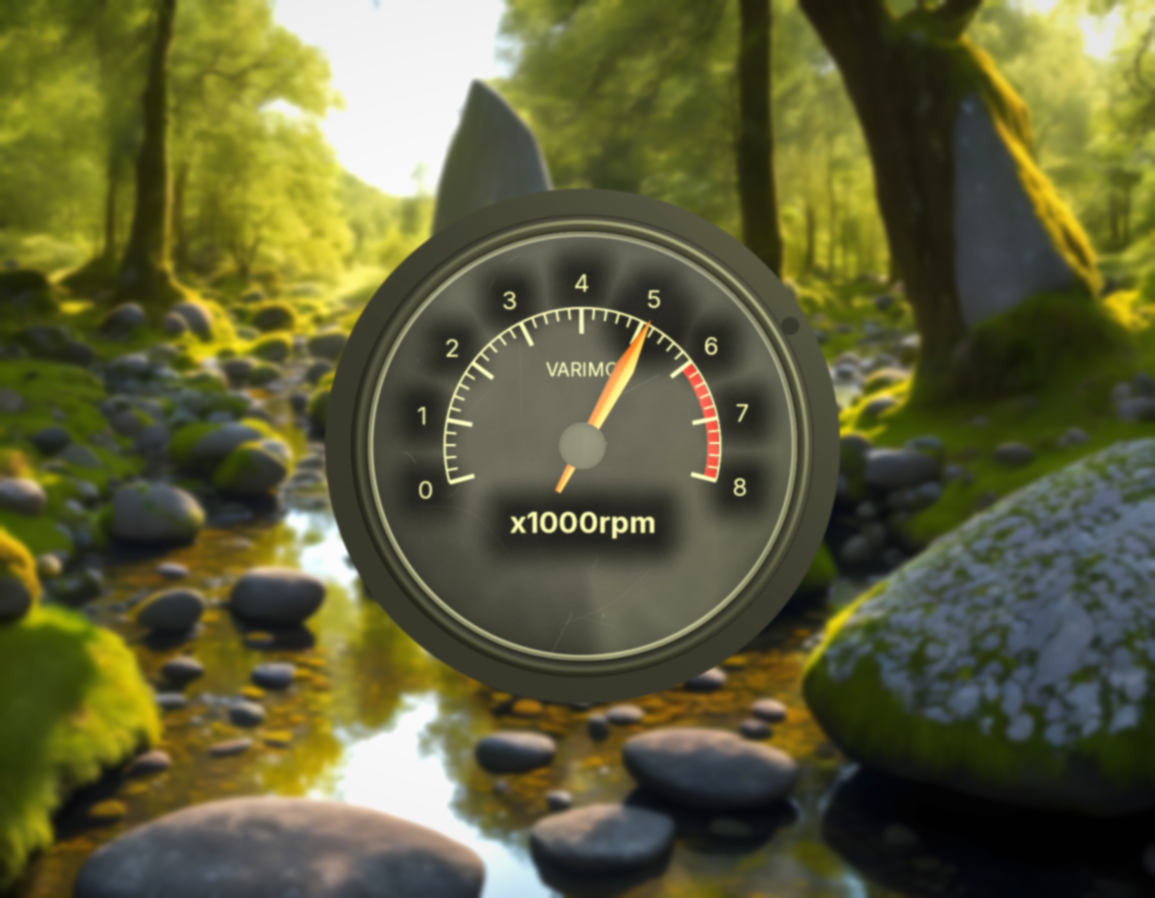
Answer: 5100 (rpm)
